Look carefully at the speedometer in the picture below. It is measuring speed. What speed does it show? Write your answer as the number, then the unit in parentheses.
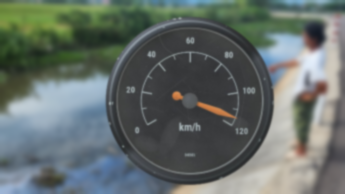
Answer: 115 (km/h)
